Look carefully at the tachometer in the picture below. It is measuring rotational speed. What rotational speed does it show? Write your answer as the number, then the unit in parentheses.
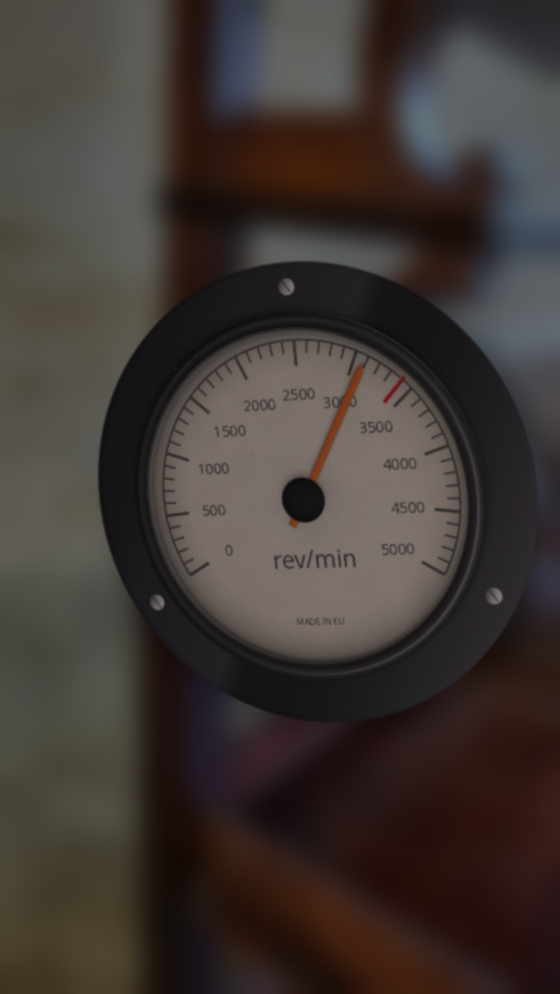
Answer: 3100 (rpm)
